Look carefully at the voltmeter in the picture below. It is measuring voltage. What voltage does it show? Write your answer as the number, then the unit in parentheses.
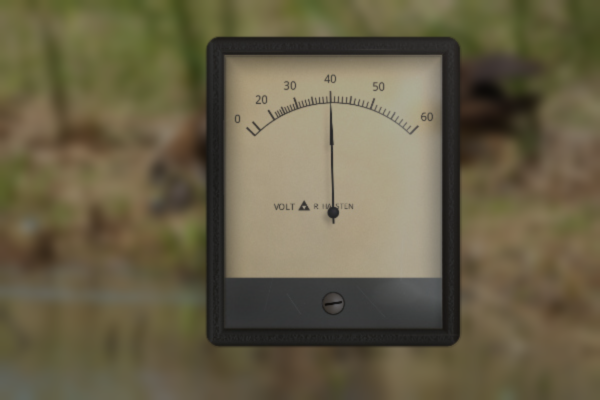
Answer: 40 (V)
